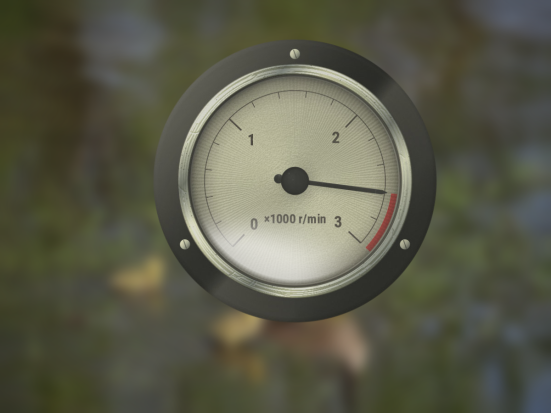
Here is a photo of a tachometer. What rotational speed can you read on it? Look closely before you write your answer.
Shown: 2600 rpm
